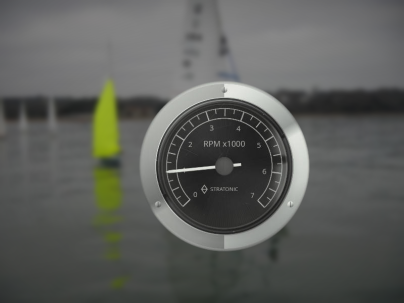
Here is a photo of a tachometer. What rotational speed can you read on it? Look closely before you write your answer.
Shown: 1000 rpm
